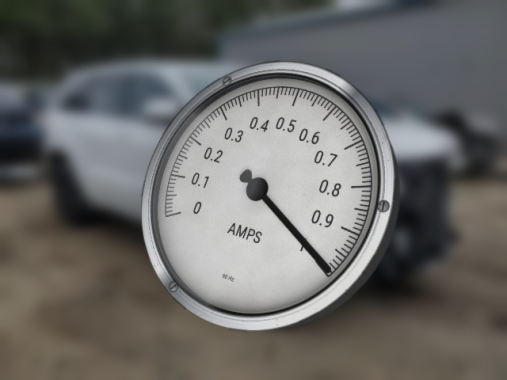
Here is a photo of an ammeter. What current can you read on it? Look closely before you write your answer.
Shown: 0.99 A
